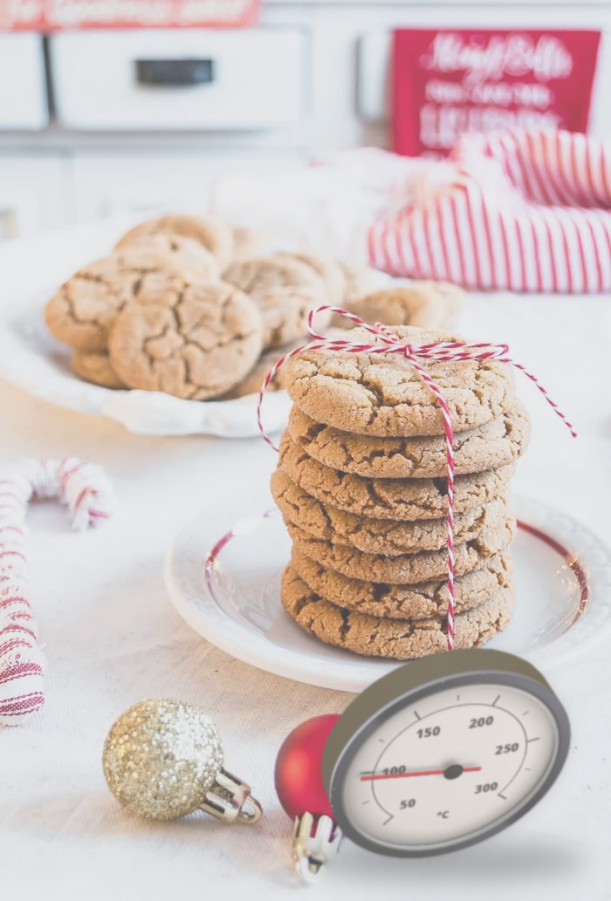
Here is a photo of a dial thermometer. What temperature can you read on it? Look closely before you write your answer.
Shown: 100 °C
